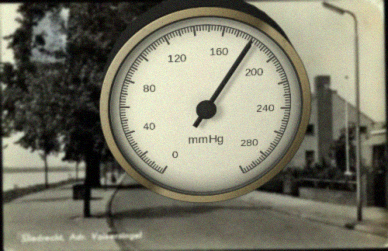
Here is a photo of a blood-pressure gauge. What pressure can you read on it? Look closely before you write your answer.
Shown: 180 mmHg
